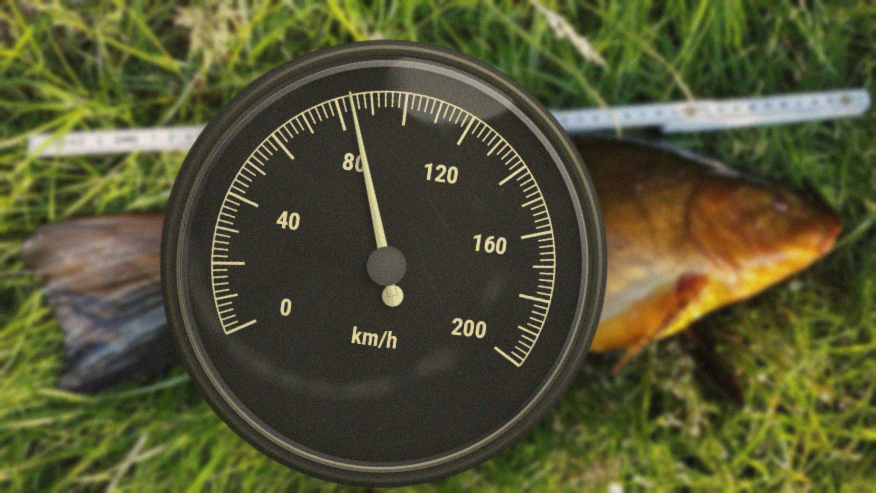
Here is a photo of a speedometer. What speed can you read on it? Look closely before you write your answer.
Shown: 84 km/h
